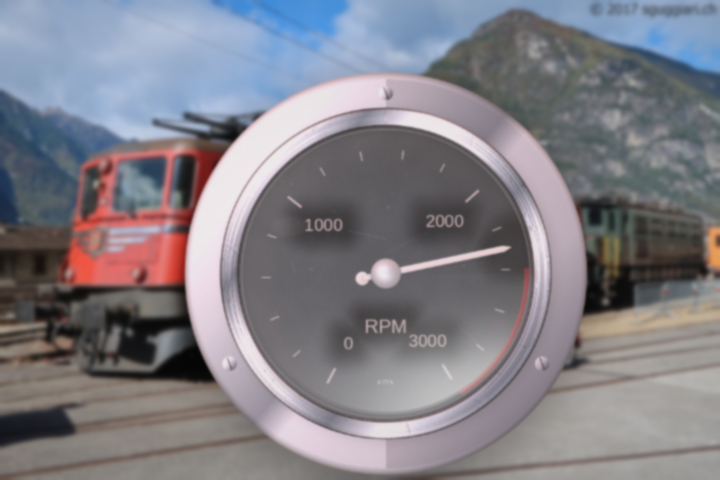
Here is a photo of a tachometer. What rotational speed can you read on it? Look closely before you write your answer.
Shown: 2300 rpm
